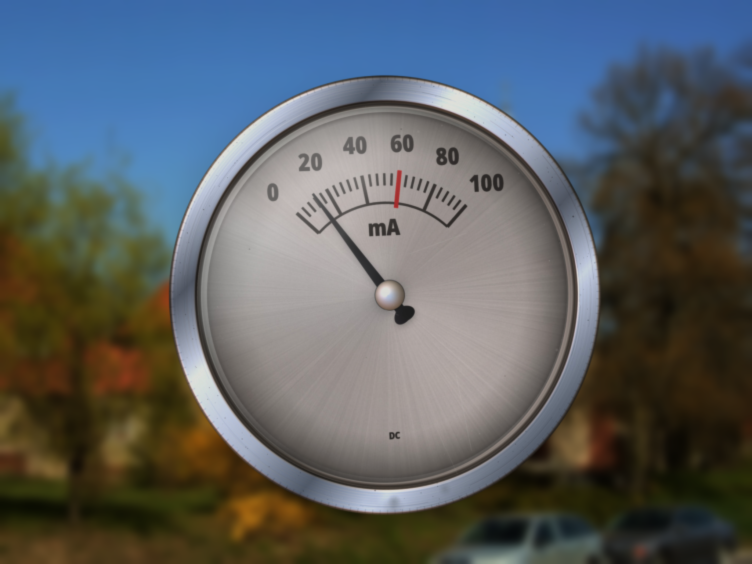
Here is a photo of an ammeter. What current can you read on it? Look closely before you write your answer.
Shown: 12 mA
